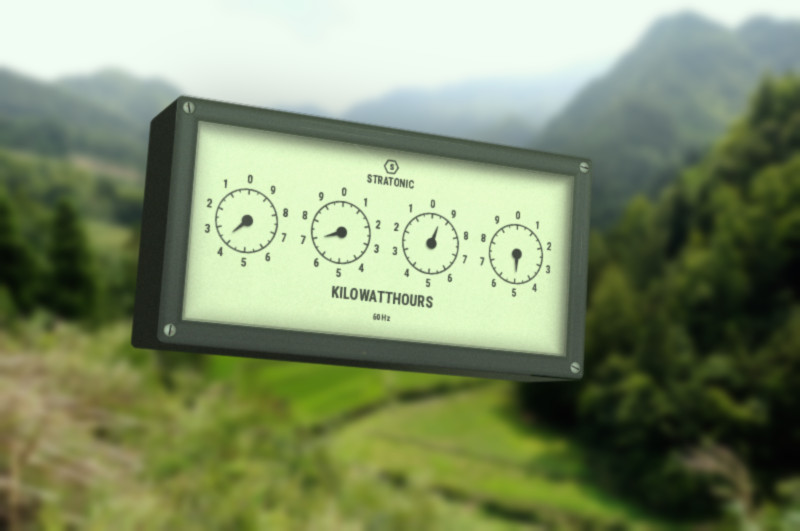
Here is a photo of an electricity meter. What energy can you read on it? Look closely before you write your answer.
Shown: 3695 kWh
